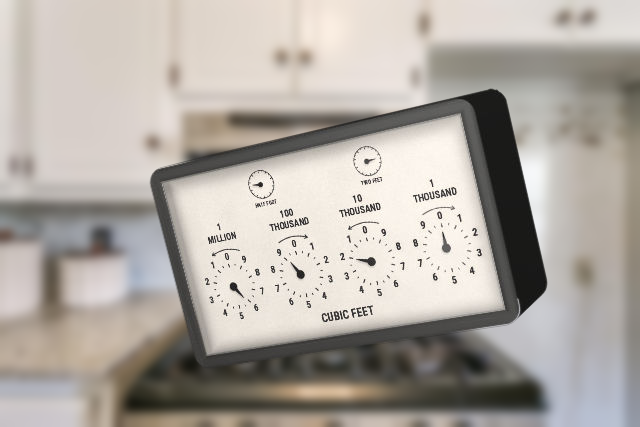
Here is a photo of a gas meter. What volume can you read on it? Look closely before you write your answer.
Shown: 592000 ft³
